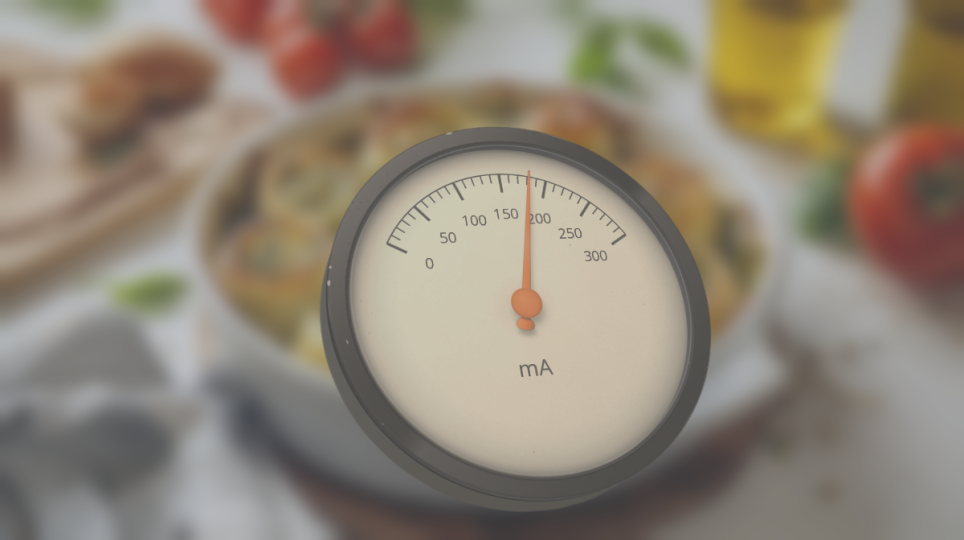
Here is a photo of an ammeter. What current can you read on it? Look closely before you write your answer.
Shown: 180 mA
